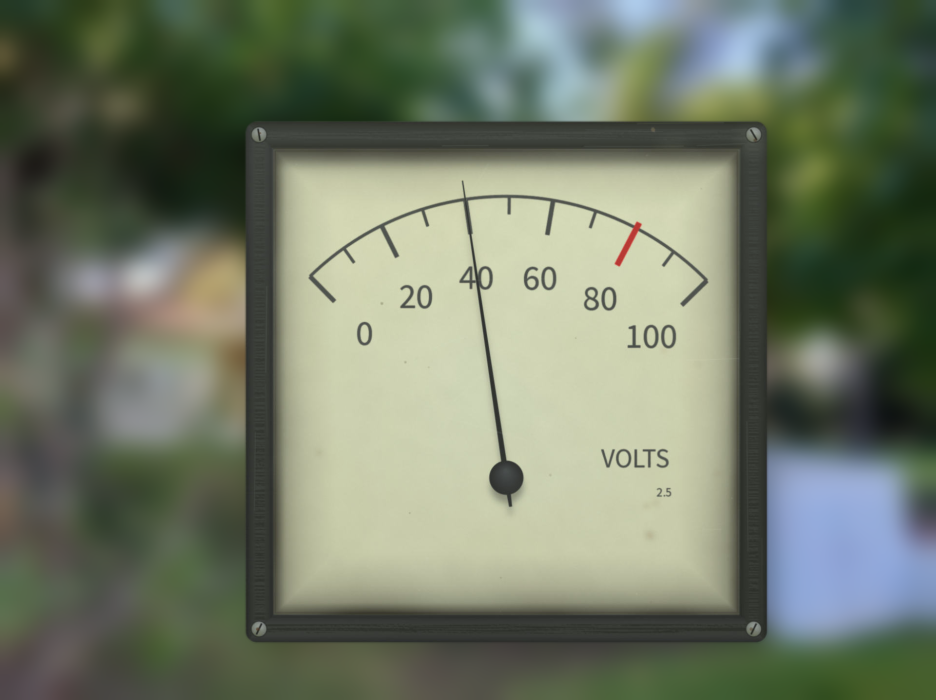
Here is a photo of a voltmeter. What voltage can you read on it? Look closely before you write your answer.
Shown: 40 V
